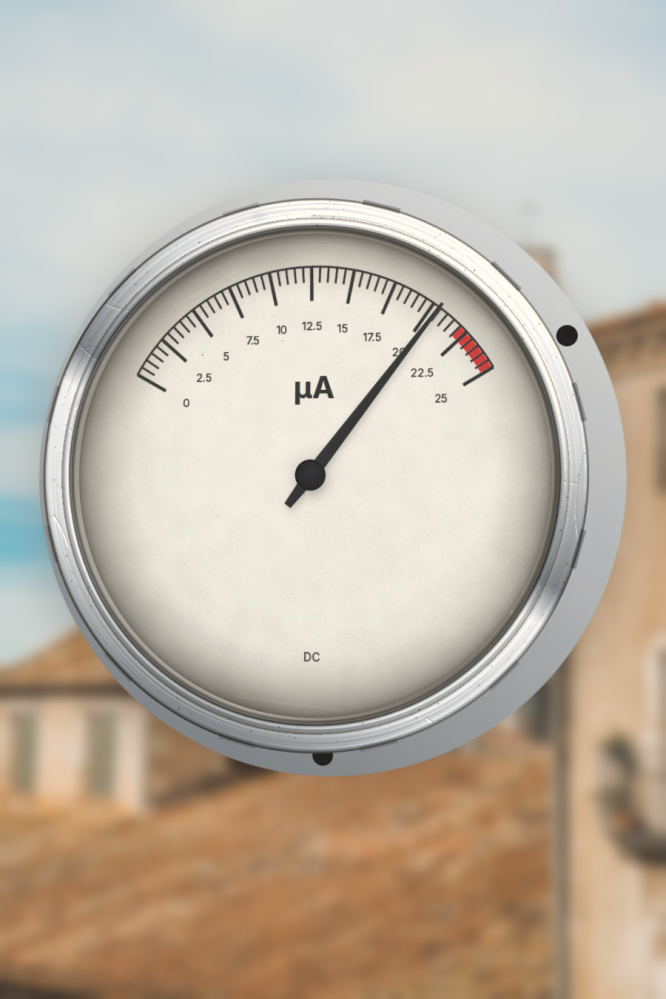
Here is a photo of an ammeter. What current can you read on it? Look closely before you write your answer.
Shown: 20.5 µA
